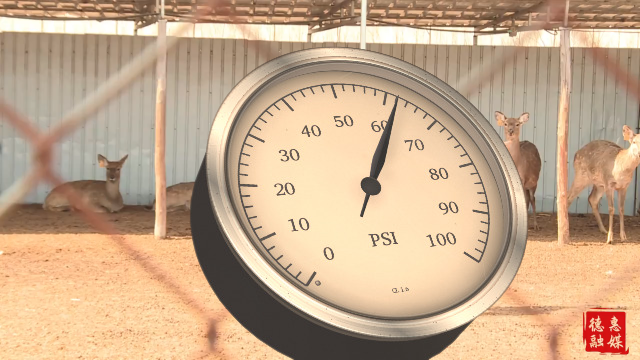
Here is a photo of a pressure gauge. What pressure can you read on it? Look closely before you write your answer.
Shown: 62 psi
